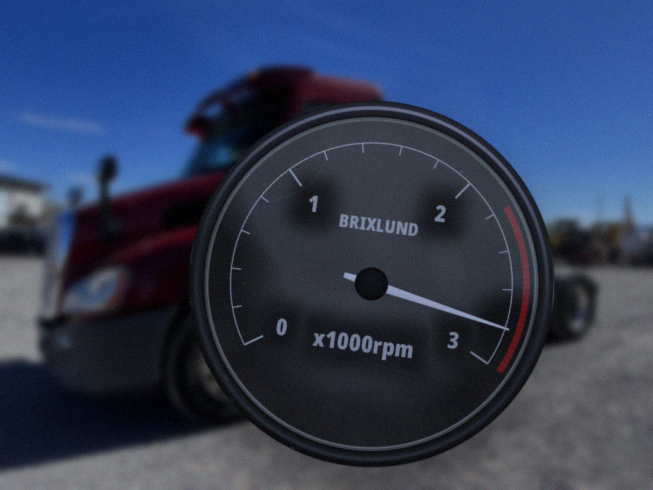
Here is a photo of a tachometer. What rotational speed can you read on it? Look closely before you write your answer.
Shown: 2800 rpm
